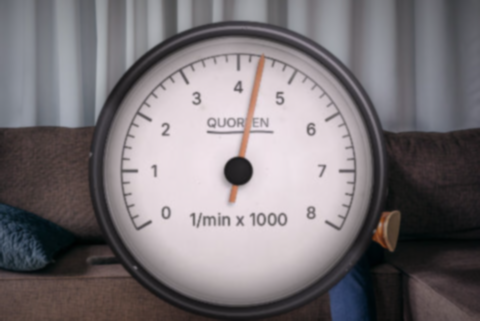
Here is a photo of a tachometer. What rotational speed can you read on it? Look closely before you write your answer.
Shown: 4400 rpm
